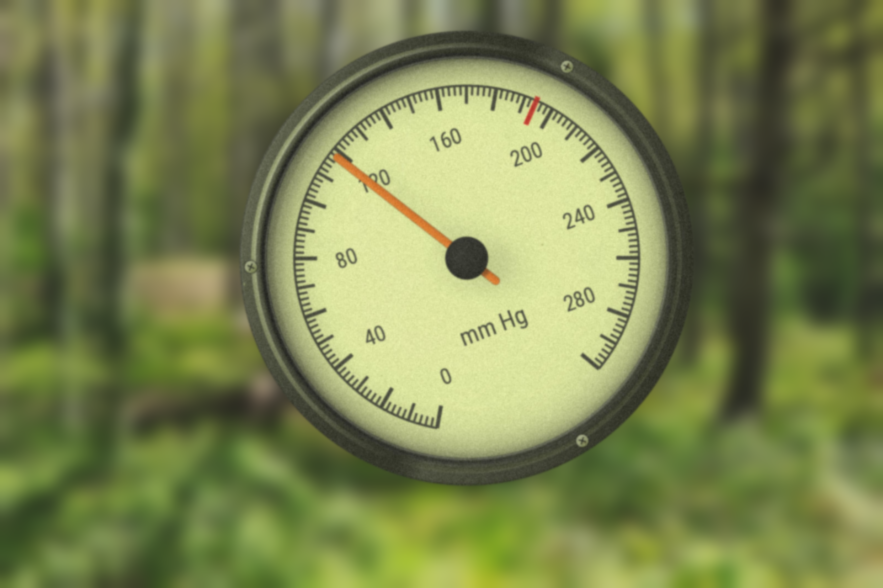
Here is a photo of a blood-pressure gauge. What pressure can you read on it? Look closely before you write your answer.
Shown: 118 mmHg
